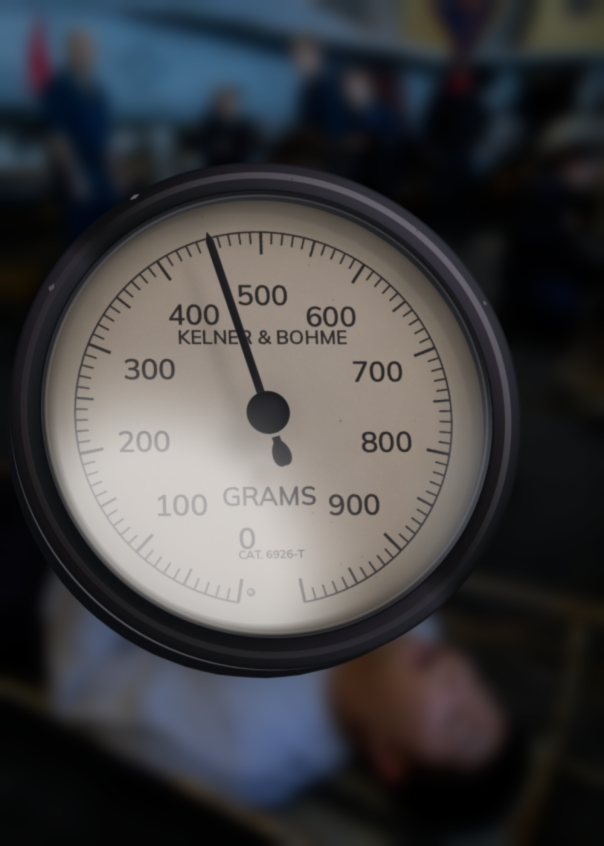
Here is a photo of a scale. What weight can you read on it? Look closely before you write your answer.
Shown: 450 g
